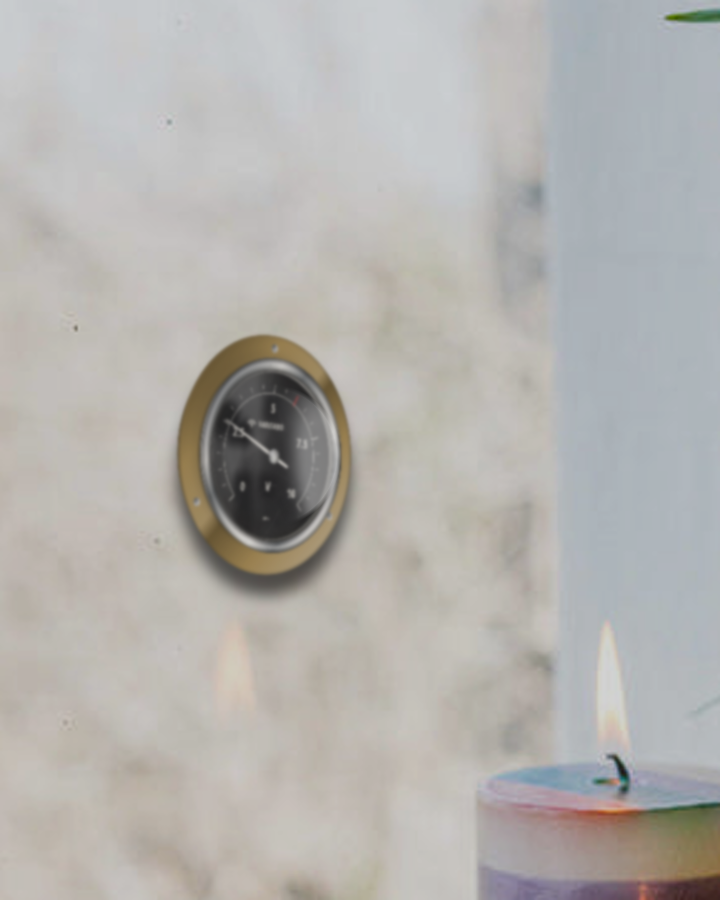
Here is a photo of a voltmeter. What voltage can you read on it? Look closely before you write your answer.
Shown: 2.5 V
